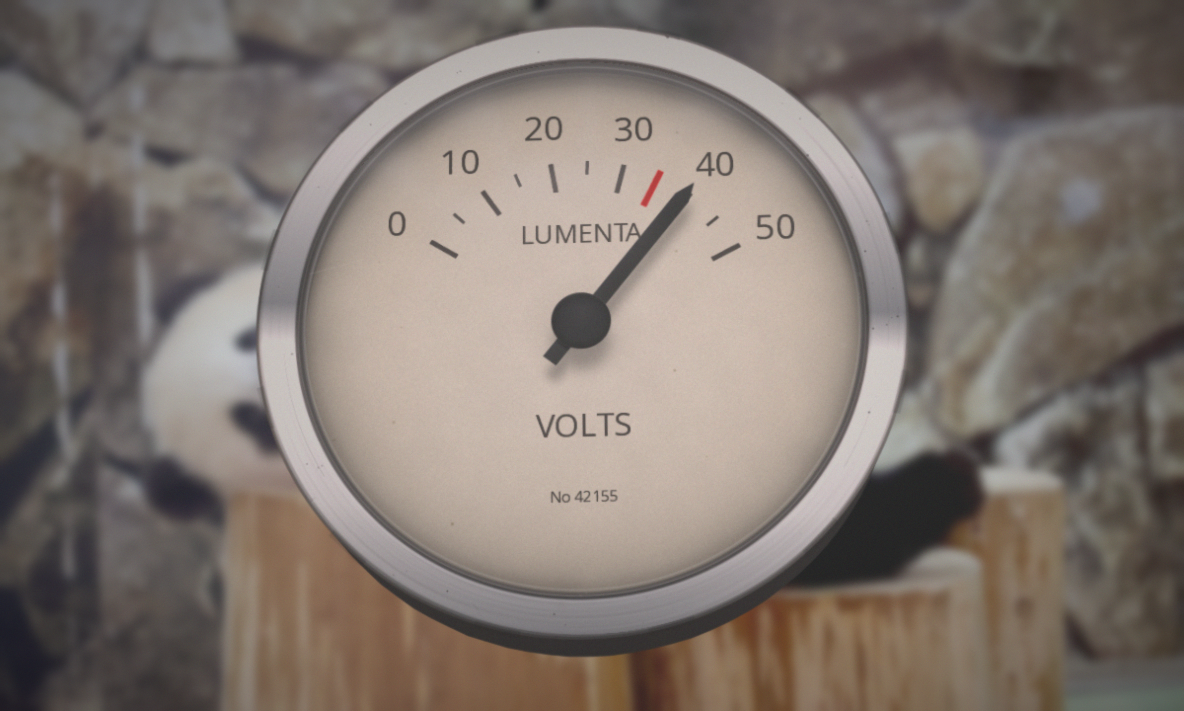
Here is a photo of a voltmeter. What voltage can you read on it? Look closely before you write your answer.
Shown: 40 V
